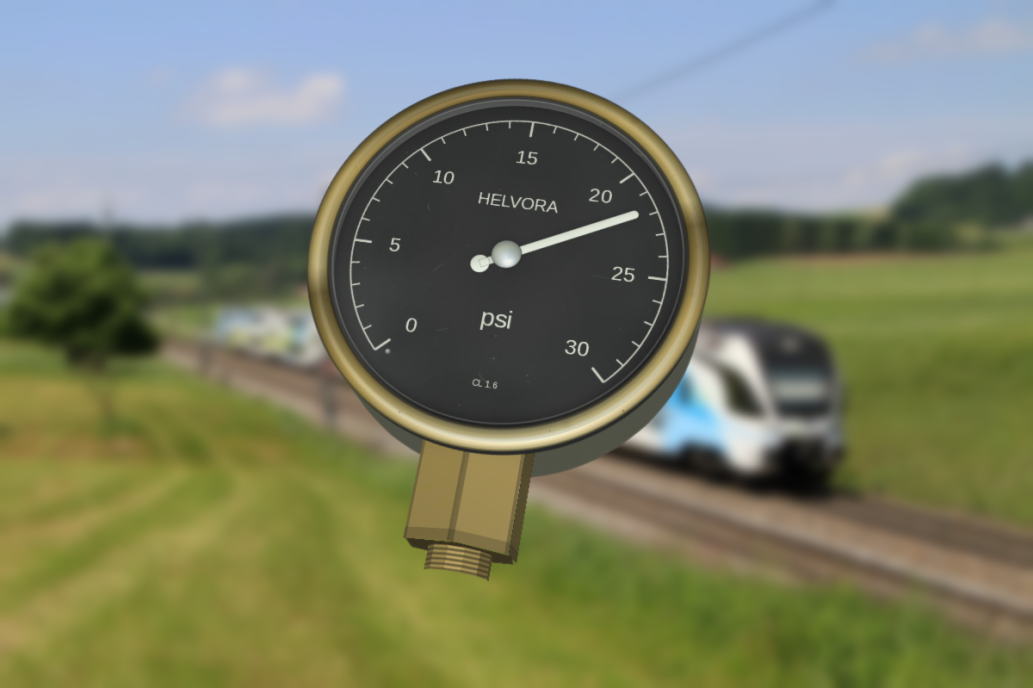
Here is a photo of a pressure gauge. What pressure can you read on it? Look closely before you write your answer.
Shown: 22 psi
